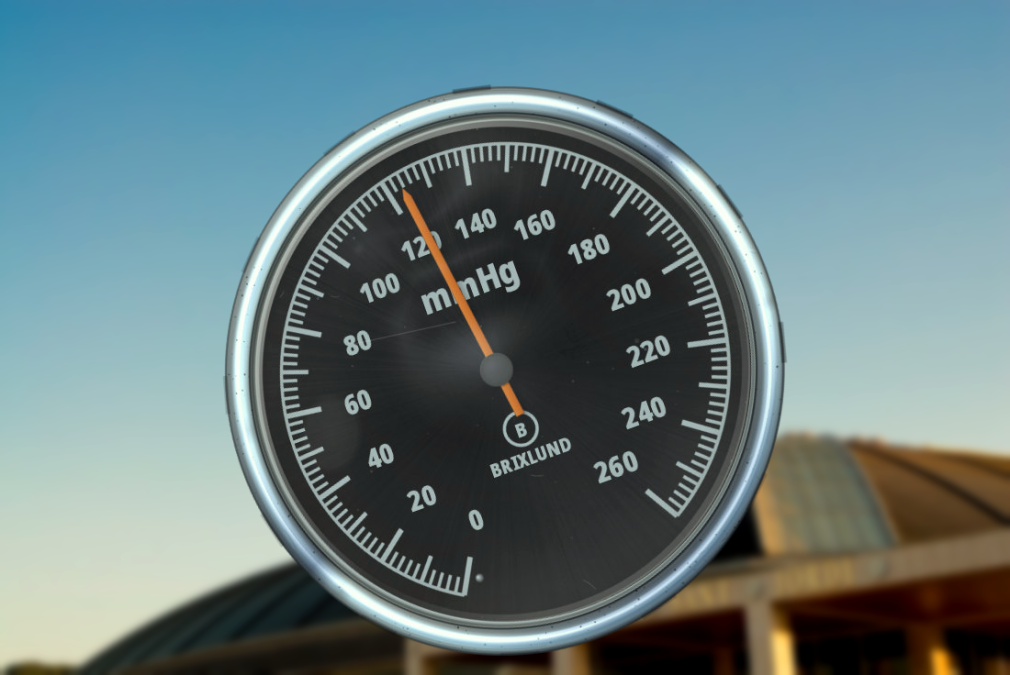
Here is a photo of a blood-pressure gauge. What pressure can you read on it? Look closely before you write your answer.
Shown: 124 mmHg
